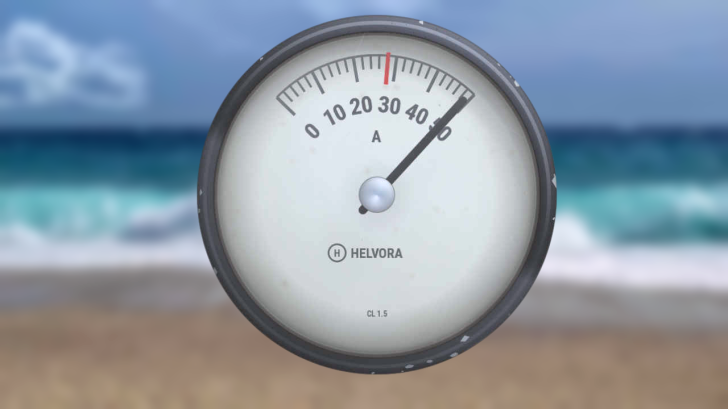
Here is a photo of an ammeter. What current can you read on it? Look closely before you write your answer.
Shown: 49 A
